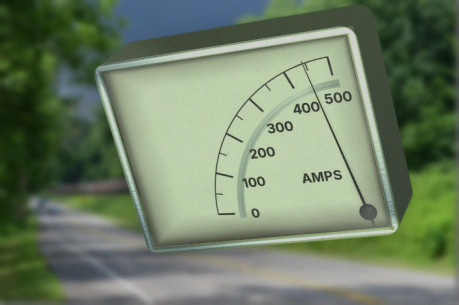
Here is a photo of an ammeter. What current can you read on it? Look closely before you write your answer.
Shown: 450 A
